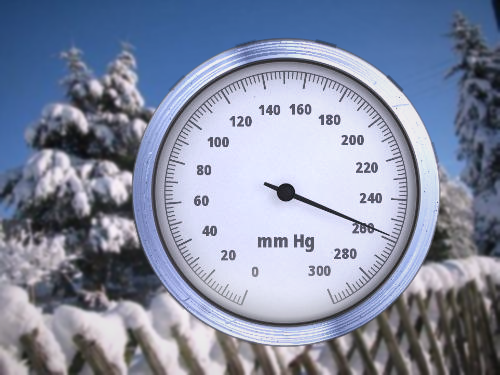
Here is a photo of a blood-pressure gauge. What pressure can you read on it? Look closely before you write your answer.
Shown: 258 mmHg
